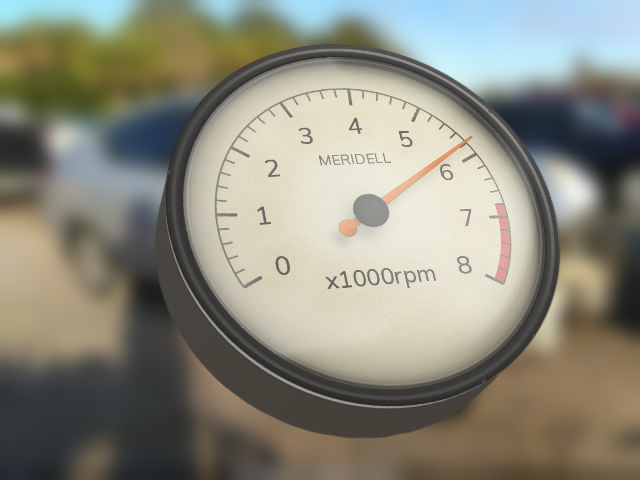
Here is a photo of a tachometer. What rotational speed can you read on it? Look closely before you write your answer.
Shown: 5800 rpm
